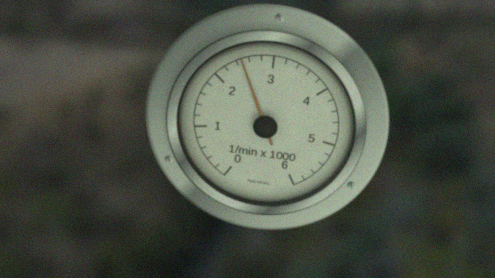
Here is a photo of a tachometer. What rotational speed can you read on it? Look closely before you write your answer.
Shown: 2500 rpm
